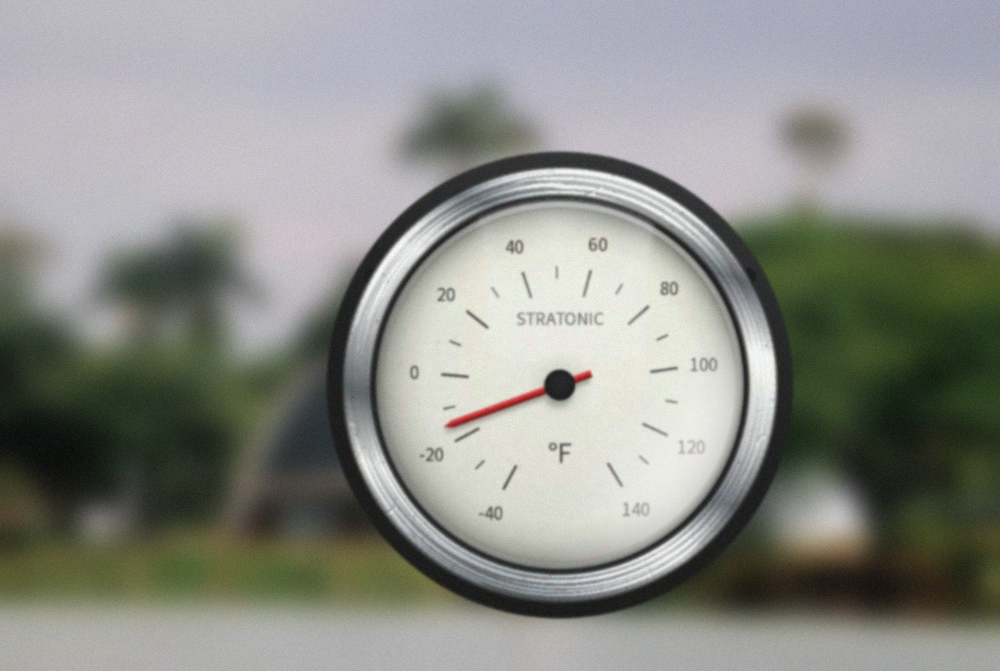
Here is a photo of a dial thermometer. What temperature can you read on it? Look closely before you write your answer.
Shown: -15 °F
